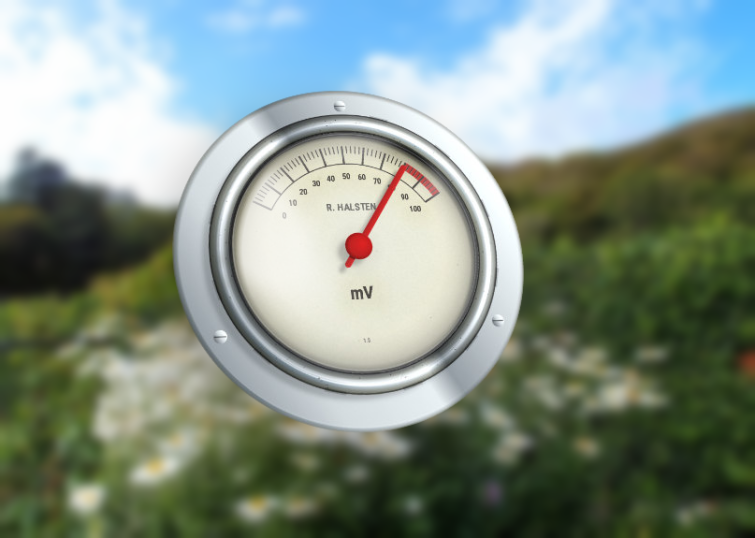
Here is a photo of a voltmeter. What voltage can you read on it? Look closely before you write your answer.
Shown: 80 mV
